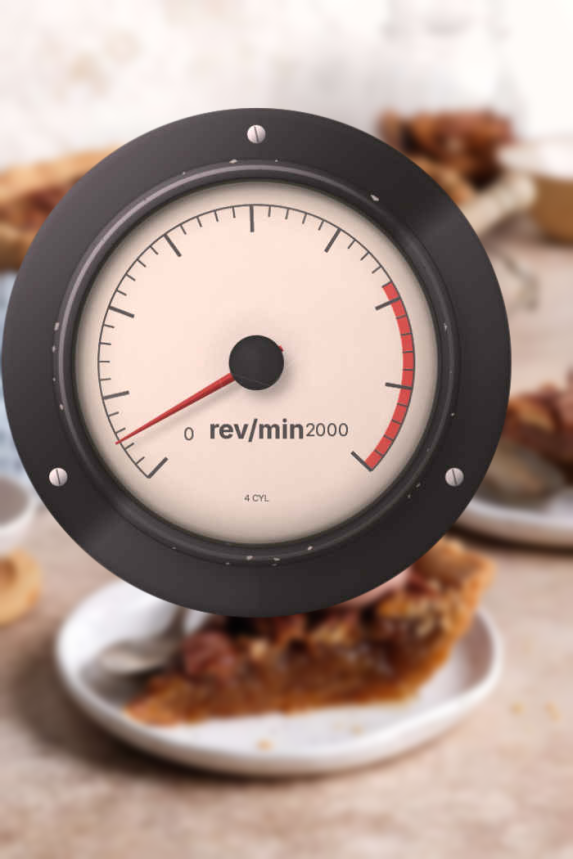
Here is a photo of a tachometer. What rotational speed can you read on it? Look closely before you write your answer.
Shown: 125 rpm
